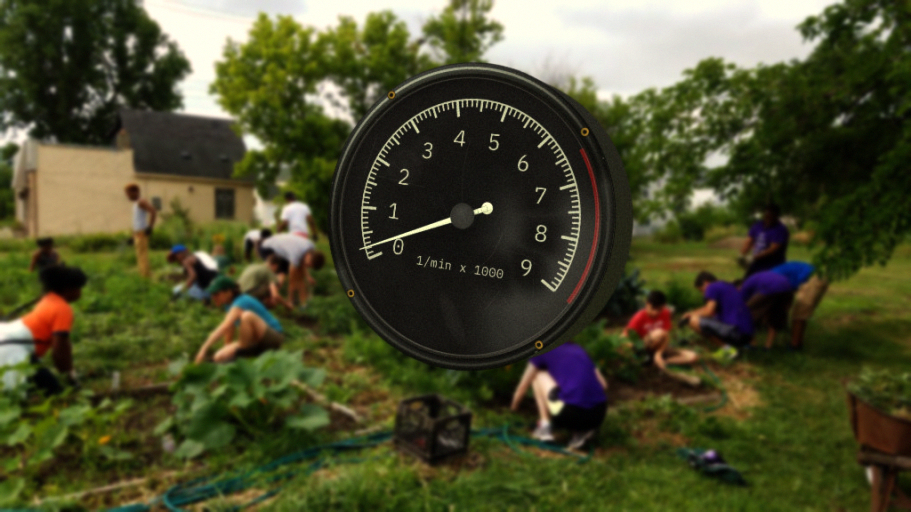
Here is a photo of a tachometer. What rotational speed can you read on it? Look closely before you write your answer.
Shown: 200 rpm
